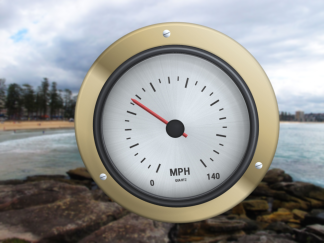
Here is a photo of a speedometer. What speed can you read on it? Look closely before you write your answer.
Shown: 47.5 mph
